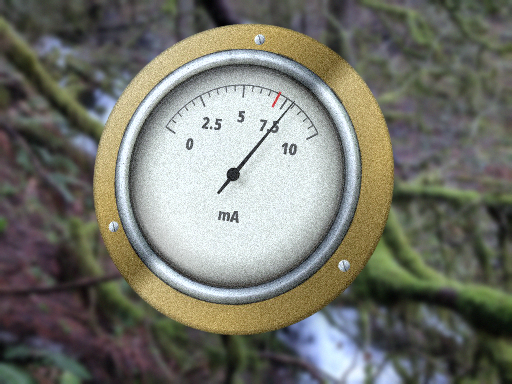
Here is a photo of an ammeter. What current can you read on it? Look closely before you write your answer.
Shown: 8 mA
